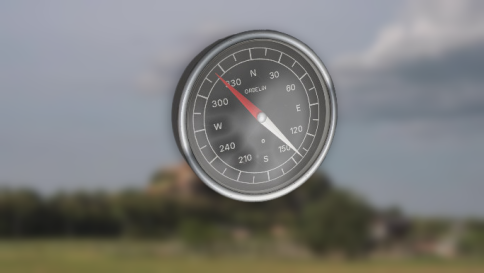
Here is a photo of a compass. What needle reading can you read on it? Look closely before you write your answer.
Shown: 322.5 °
